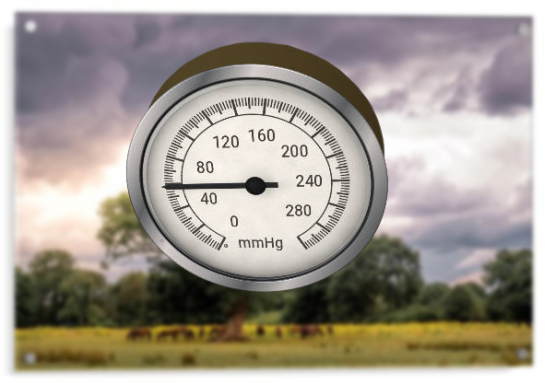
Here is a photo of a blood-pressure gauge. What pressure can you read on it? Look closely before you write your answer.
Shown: 60 mmHg
